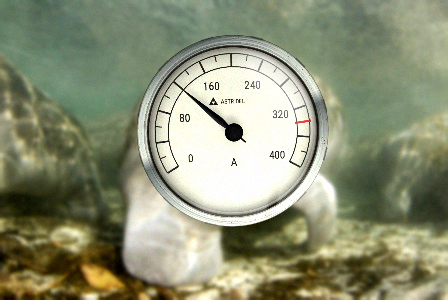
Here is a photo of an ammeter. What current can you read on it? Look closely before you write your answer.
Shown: 120 A
